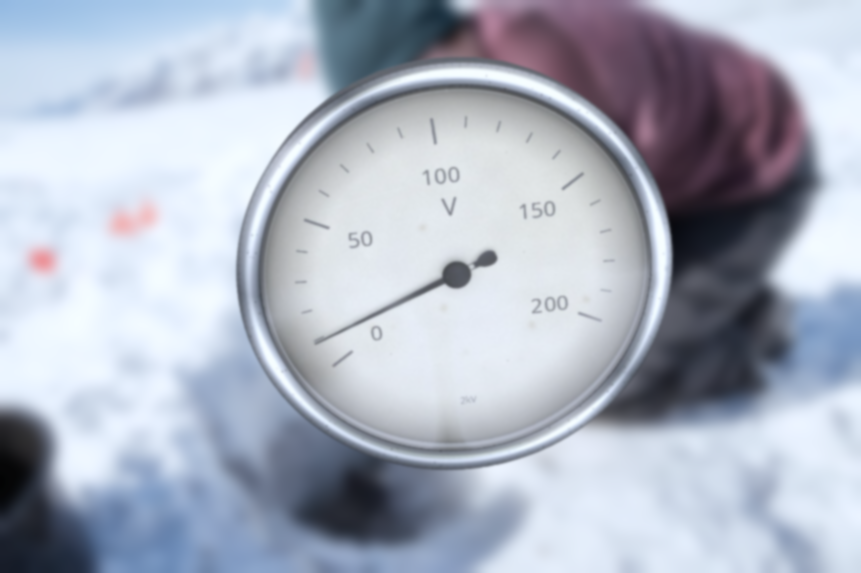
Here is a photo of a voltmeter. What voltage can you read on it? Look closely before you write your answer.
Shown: 10 V
